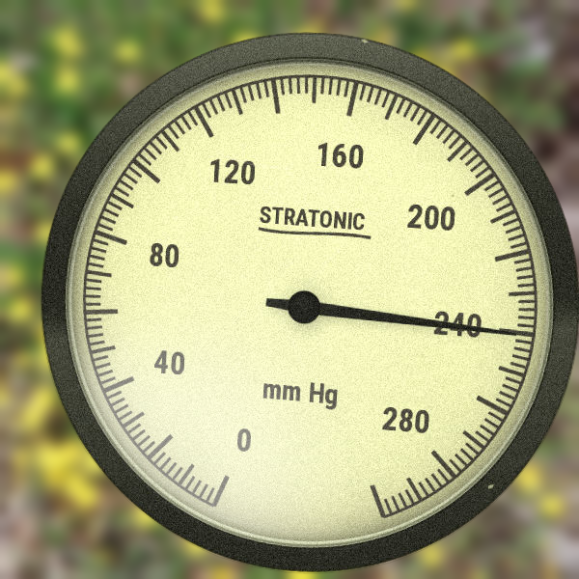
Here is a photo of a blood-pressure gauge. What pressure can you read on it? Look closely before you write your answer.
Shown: 240 mmHg
